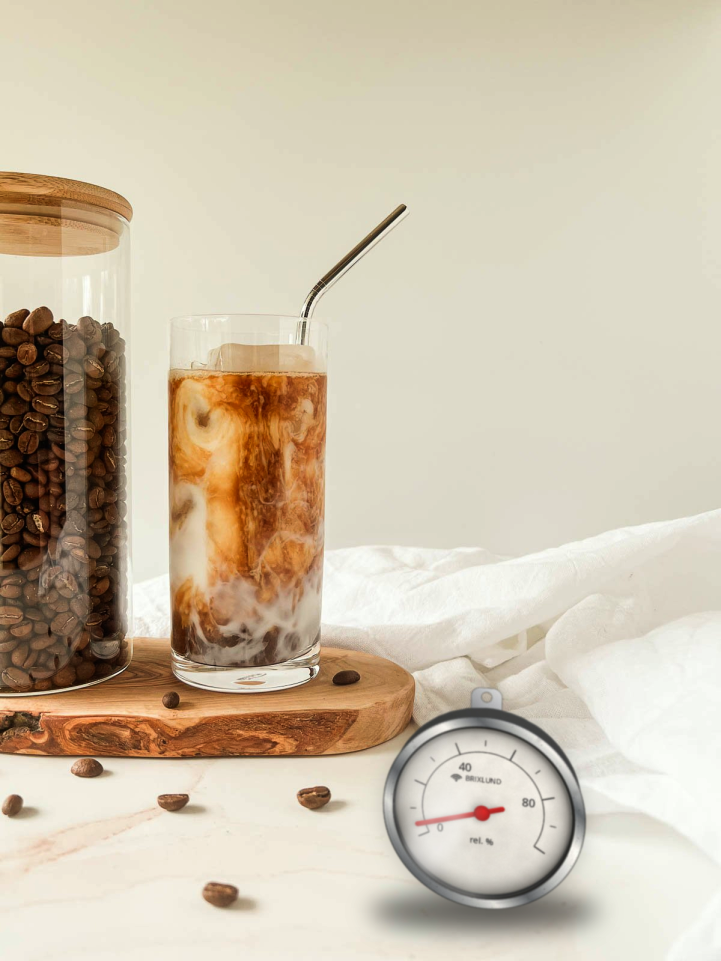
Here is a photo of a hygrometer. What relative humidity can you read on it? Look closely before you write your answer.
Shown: 5 %
